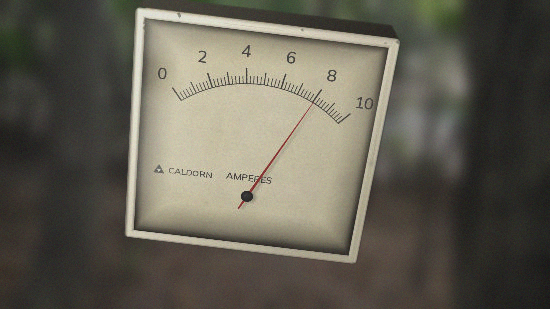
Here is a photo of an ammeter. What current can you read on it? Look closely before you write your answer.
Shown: 8 A
